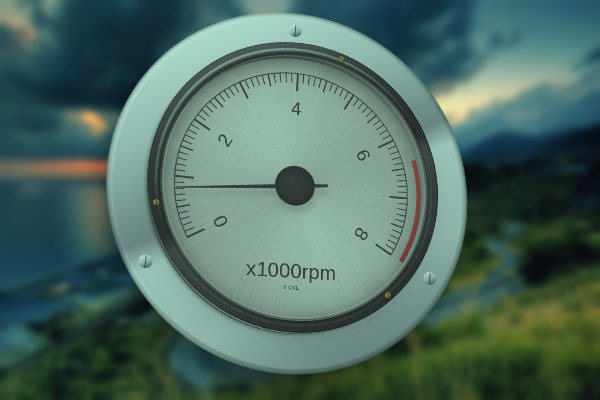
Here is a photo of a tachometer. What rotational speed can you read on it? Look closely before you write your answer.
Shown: 800 rpm
